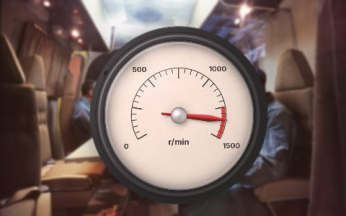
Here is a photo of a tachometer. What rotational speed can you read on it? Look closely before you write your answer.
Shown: 1350 rpm
